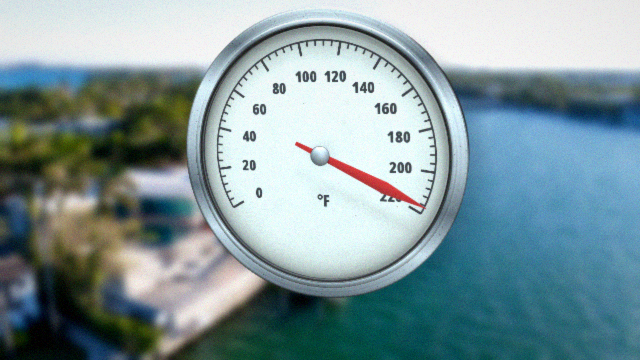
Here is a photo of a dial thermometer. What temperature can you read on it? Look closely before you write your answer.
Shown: 216 °F
